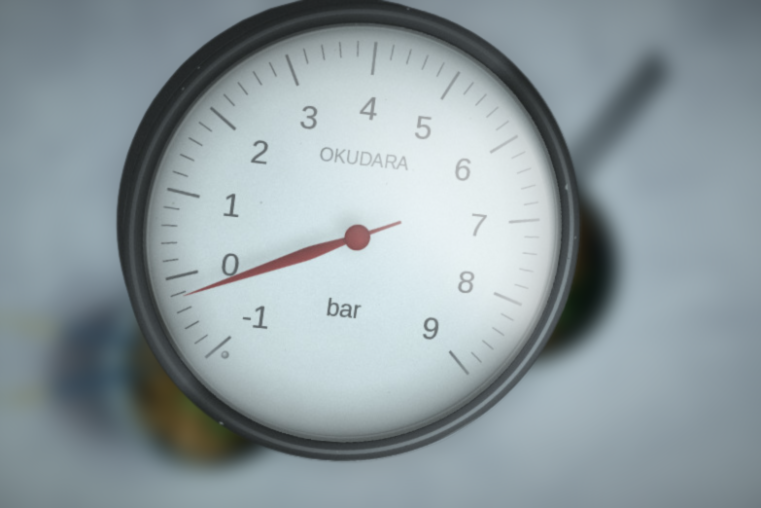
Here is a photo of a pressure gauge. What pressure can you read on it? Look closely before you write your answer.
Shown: -0.2 bar
